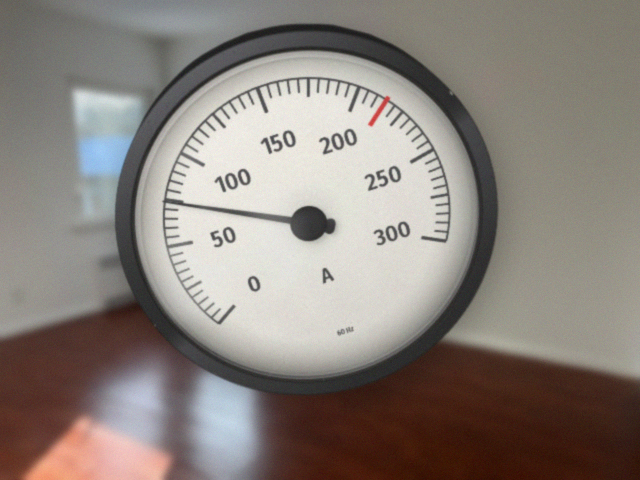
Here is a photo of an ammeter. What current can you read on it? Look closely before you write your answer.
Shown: 75 A
